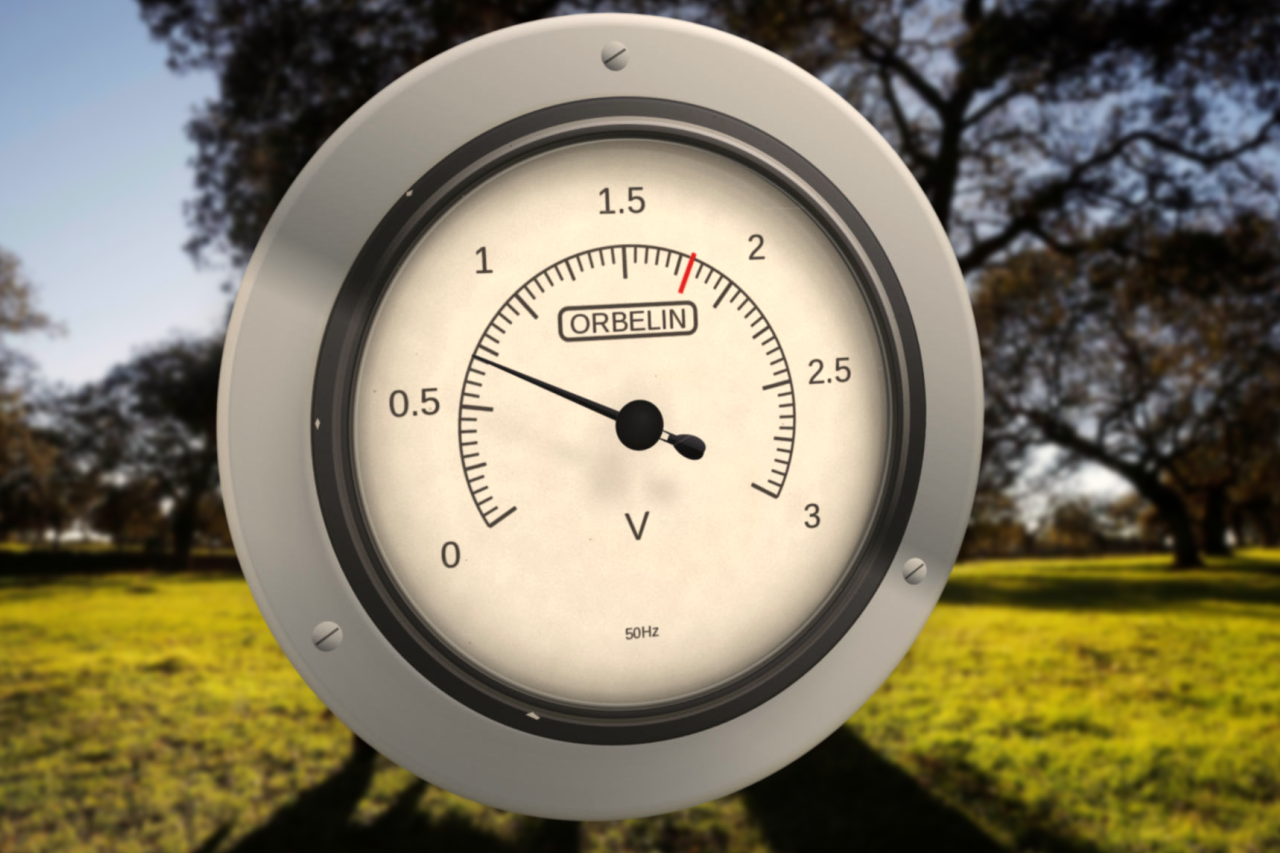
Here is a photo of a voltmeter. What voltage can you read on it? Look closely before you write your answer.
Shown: 0.7 V
